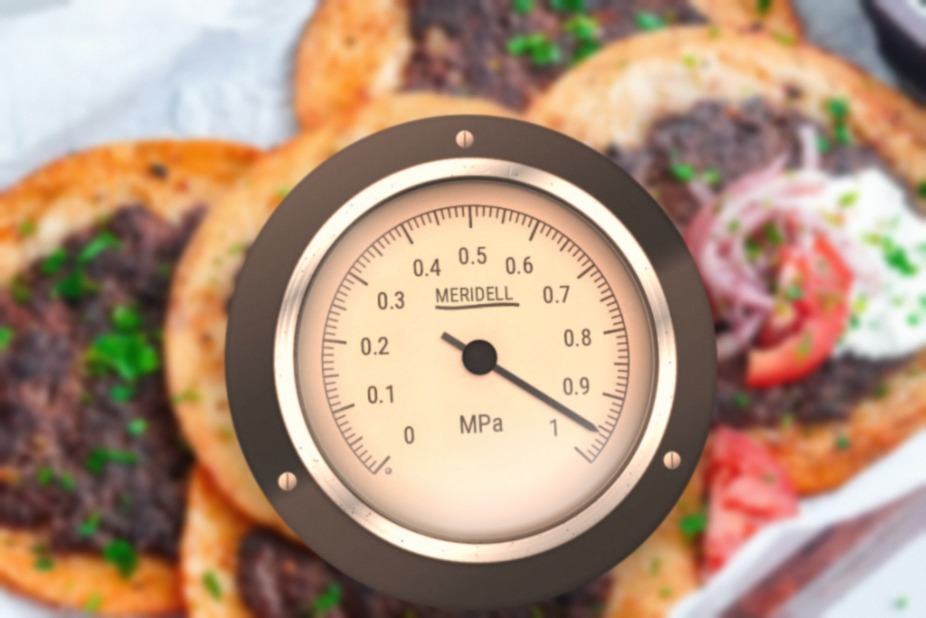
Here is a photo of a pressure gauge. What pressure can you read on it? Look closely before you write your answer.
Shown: 0.96 MPa
